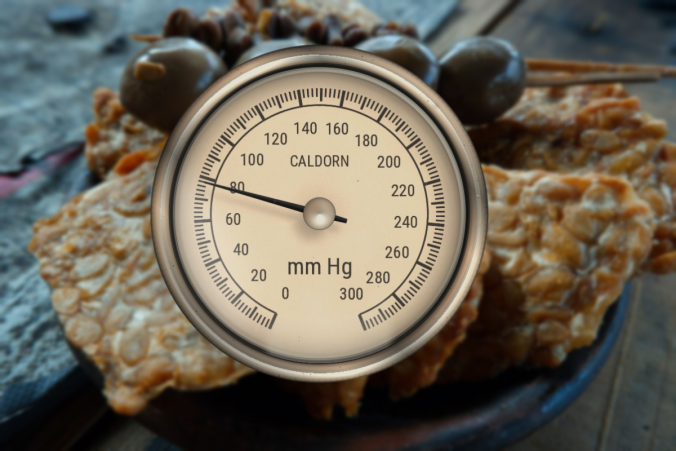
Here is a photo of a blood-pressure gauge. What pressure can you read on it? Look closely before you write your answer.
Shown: 78 mmHg
